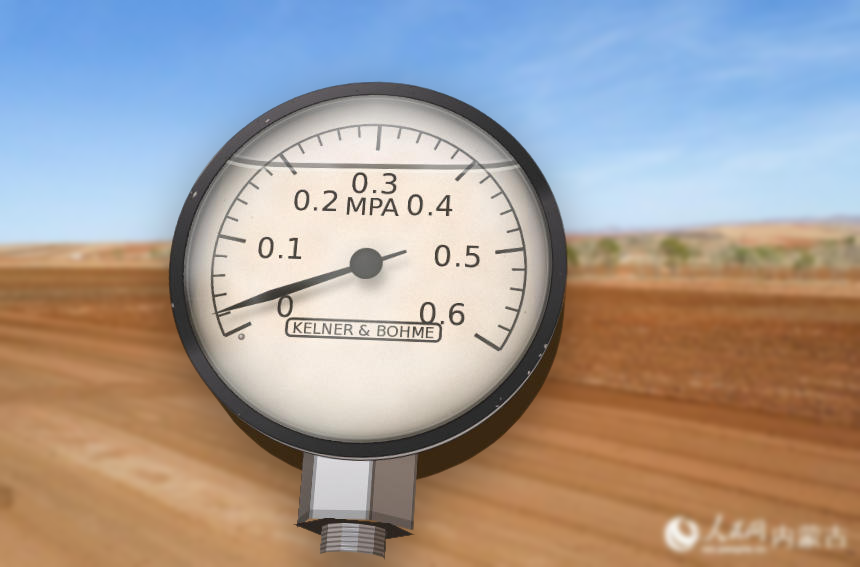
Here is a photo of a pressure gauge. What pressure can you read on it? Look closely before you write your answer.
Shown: 0.02 MPa
